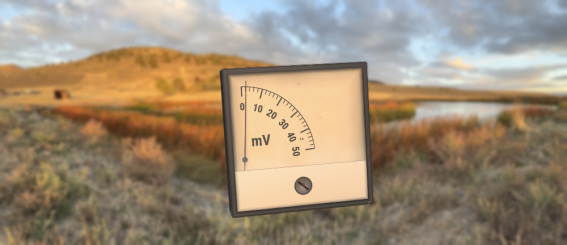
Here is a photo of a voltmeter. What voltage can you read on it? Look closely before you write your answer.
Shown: 2 mV
